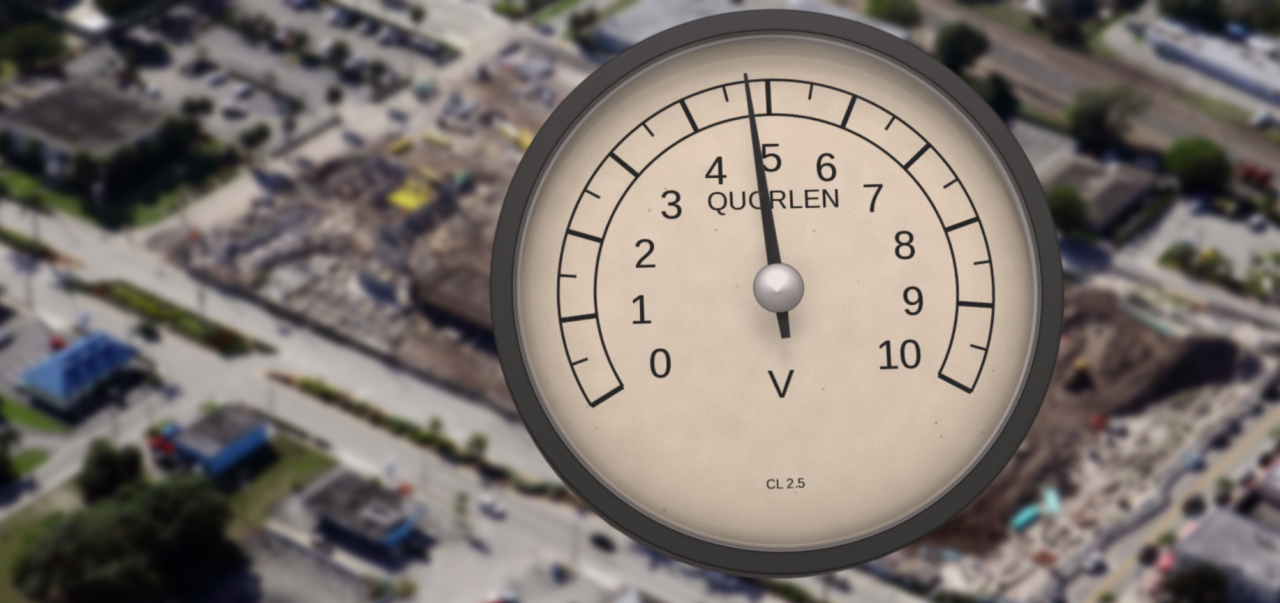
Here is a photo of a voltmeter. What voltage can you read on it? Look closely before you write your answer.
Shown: 4.75 V
